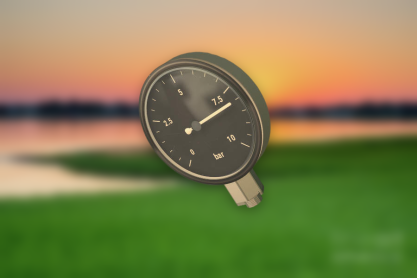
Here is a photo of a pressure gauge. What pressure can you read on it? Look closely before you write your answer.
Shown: 8 bar
